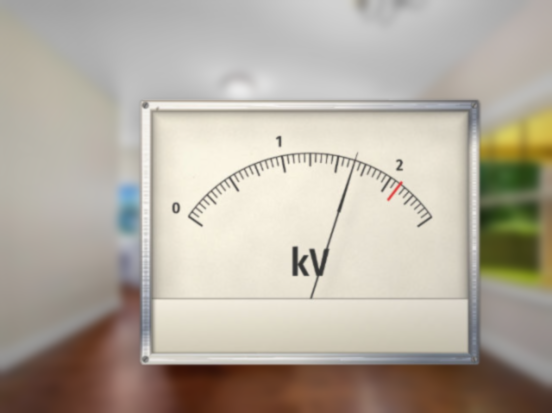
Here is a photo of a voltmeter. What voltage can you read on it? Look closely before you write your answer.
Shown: 1.65 kV
